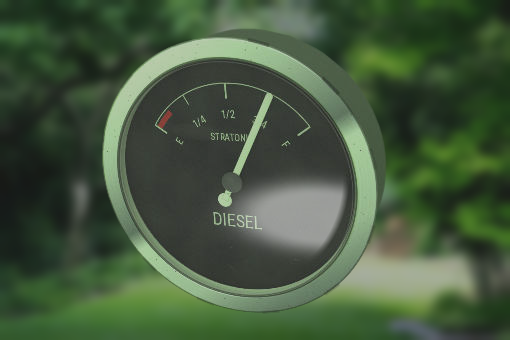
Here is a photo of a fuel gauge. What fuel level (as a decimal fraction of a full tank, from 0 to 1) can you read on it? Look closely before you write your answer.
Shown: 0.75
